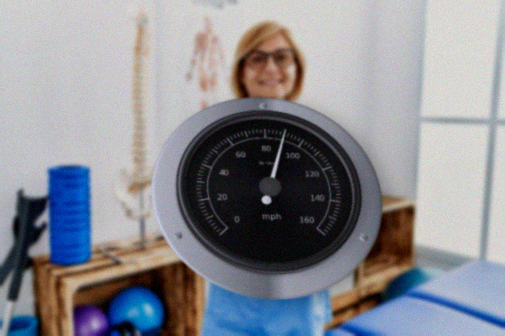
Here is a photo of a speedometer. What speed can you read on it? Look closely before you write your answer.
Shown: 90 mph
